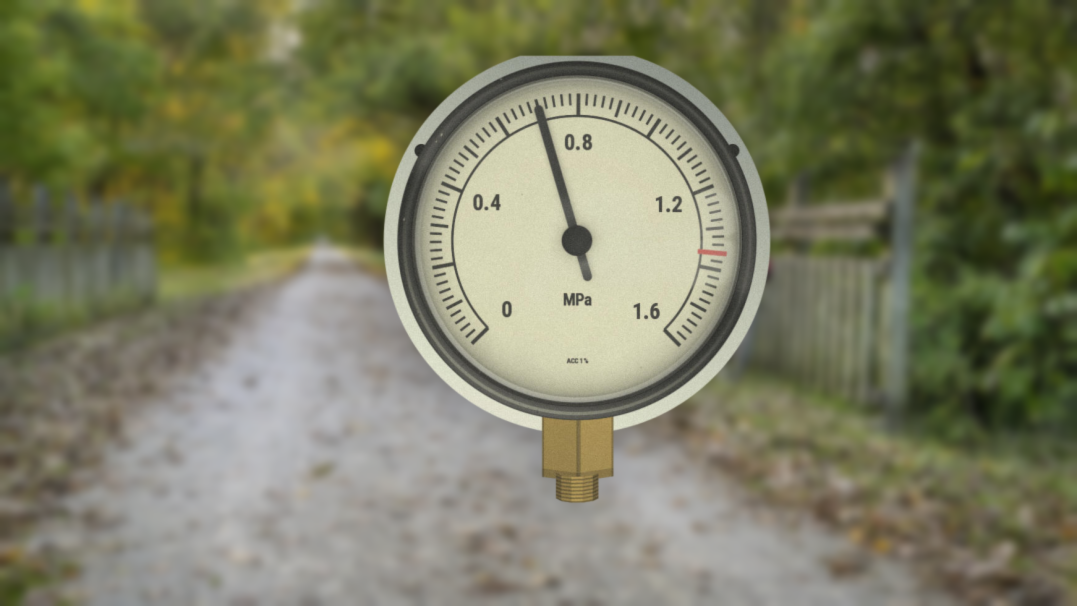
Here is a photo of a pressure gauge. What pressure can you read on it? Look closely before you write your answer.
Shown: 0.7 MPa
